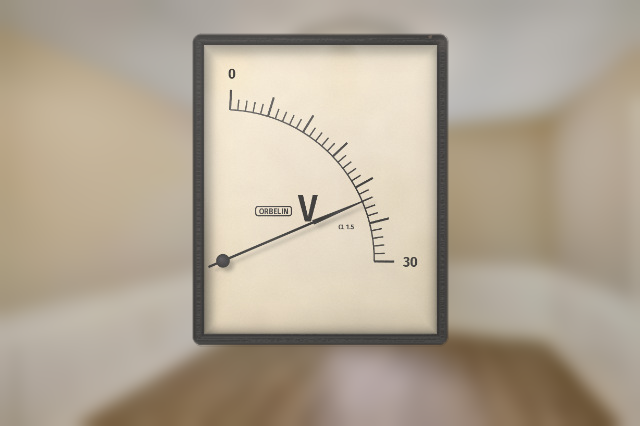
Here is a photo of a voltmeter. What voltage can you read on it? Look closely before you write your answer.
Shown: 22 V
